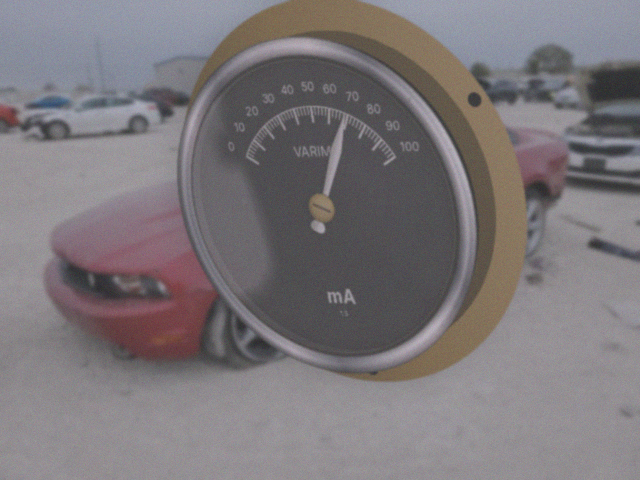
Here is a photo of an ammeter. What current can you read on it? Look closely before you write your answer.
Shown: 70 mA
